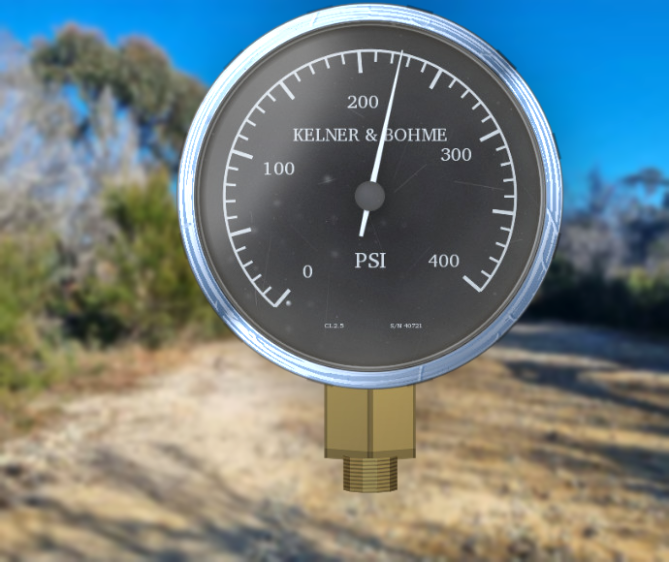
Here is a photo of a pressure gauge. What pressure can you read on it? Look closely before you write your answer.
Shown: 225 psi
